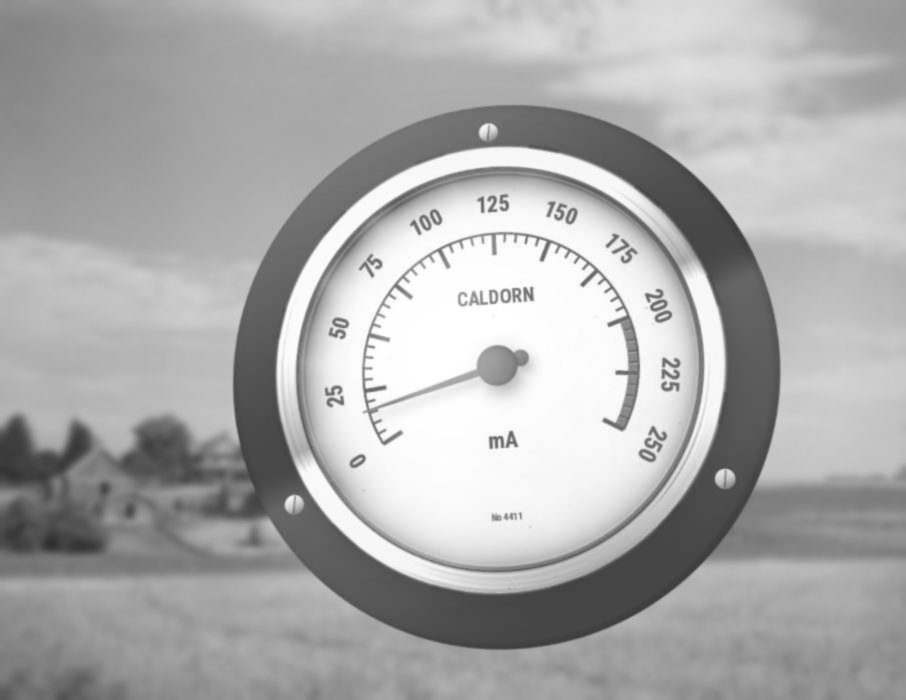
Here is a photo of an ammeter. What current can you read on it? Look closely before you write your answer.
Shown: 15 mA
